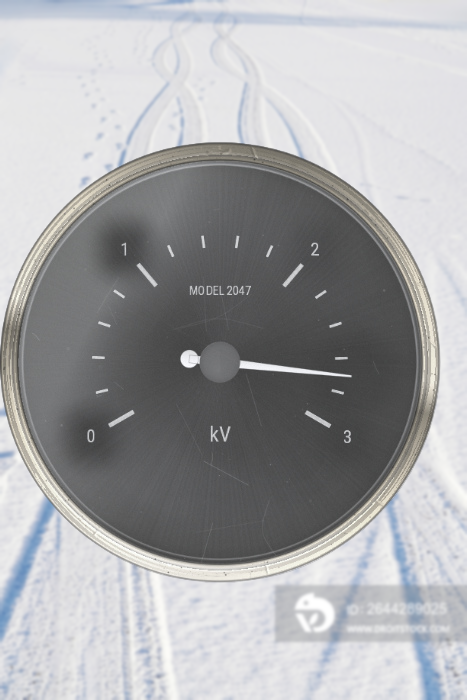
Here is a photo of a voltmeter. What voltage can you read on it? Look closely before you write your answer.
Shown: 2.7 kV
